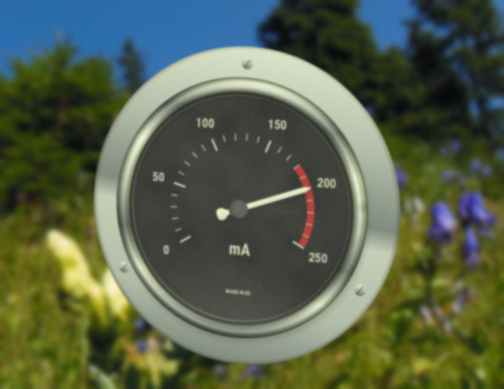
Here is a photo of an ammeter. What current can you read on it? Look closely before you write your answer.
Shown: 200 mA
